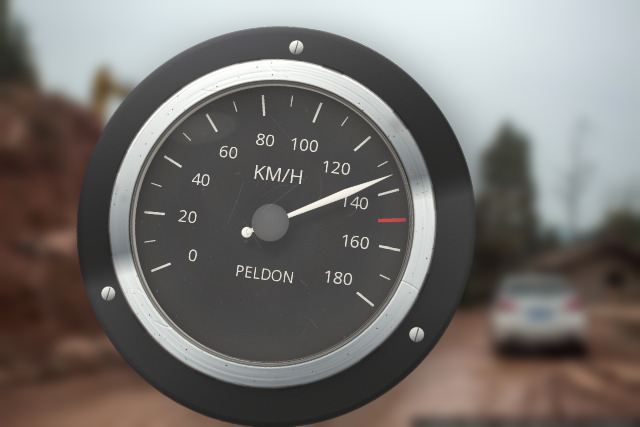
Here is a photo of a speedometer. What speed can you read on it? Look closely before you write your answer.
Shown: 135 km/h
